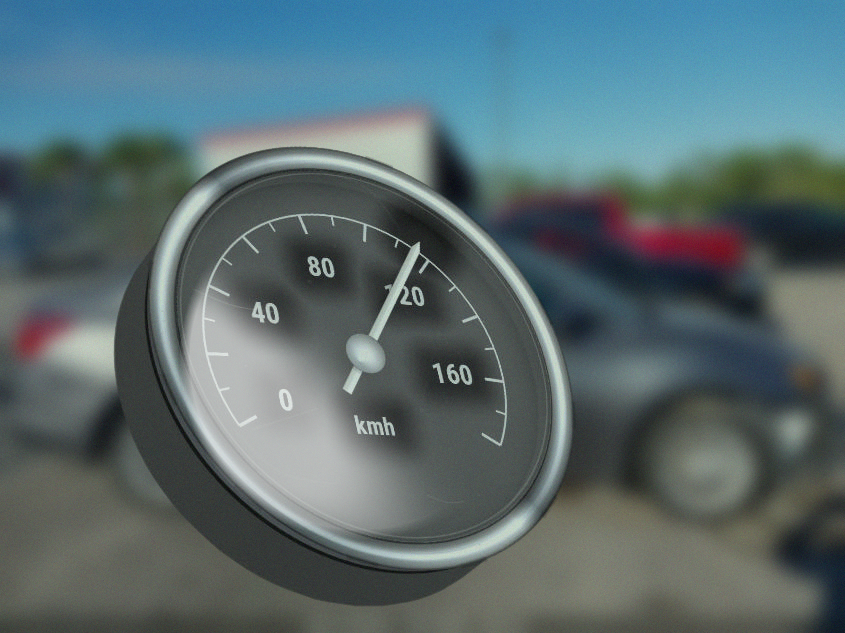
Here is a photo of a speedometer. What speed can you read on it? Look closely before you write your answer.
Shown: 115 km/h
